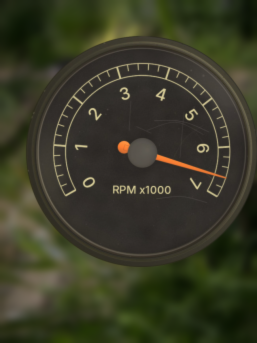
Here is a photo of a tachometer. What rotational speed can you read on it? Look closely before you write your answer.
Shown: 6600 rpm
